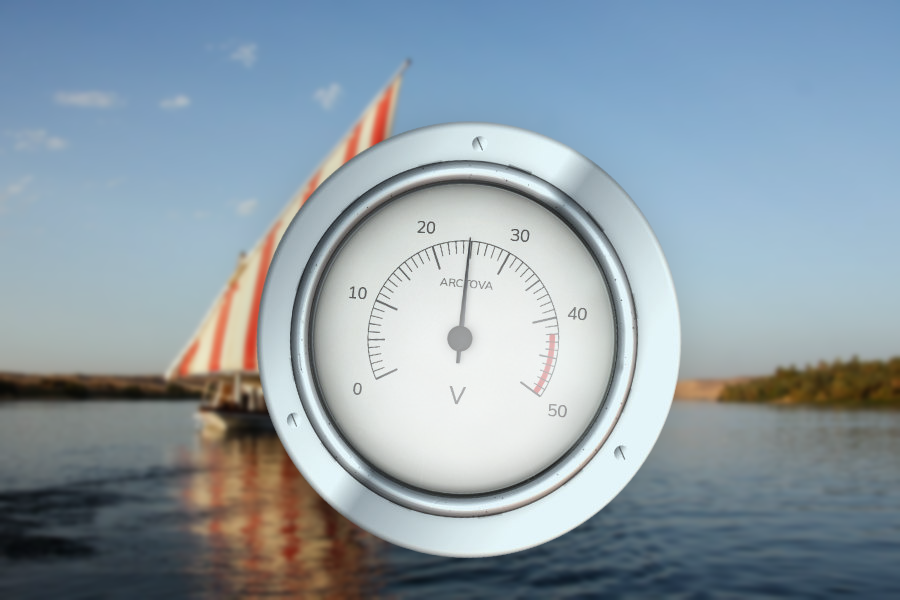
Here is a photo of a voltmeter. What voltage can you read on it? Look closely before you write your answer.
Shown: 25 V
